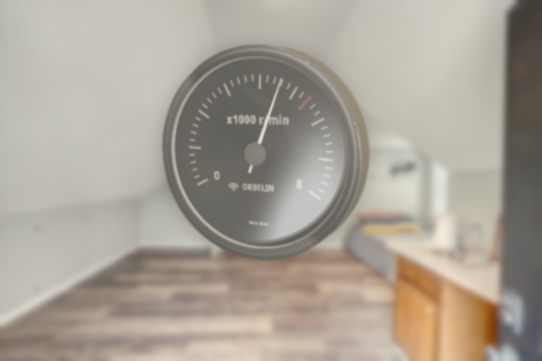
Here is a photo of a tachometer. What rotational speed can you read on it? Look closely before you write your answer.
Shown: 4600 rpm
